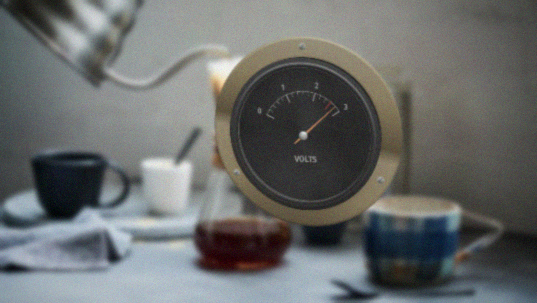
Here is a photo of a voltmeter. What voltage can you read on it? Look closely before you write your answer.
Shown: 2.8 V
